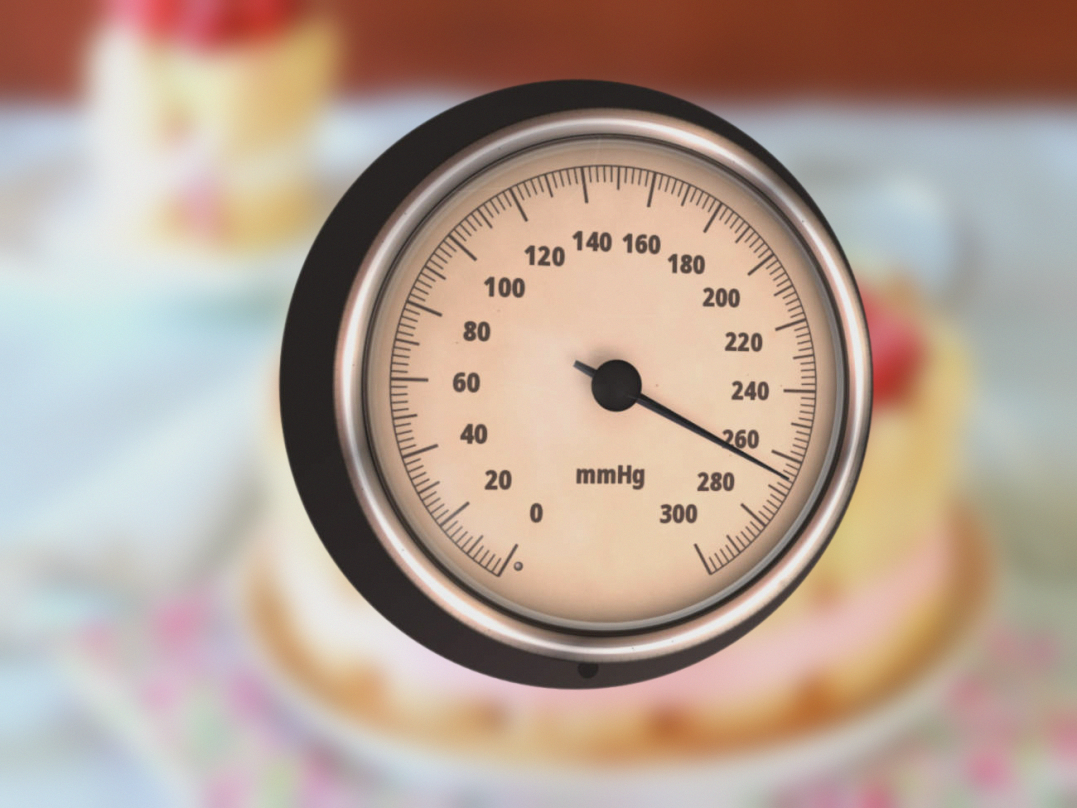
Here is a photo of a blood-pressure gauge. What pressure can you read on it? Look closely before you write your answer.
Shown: 266 mmHg
